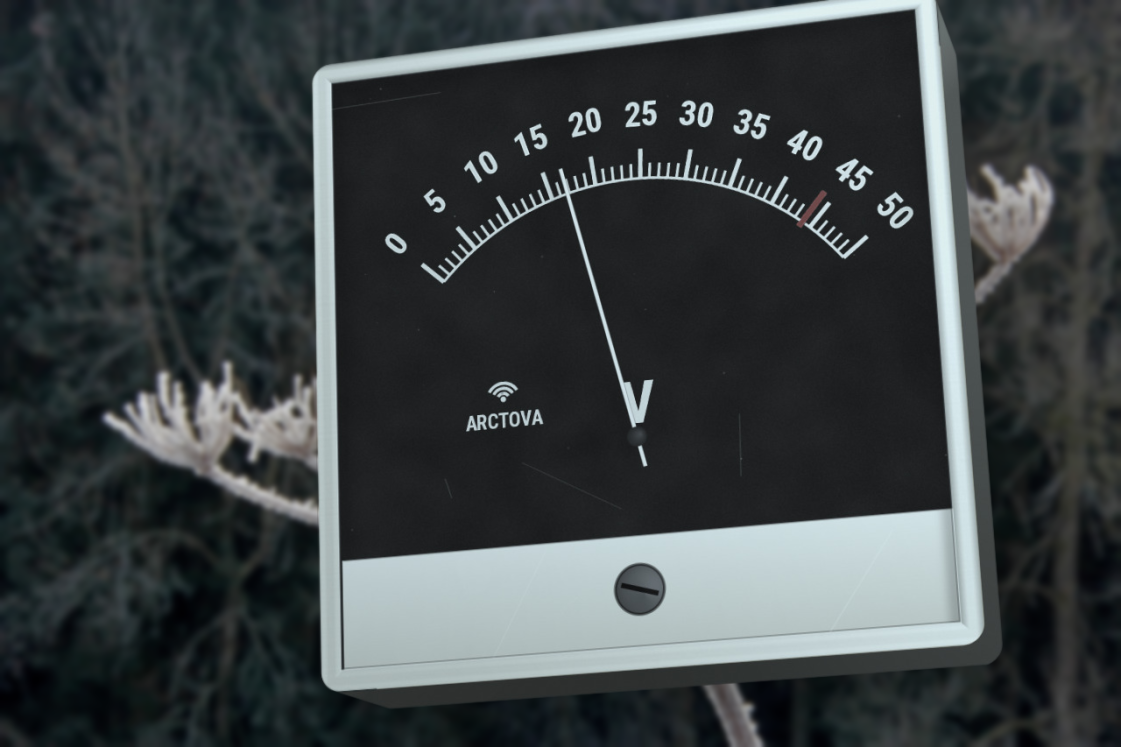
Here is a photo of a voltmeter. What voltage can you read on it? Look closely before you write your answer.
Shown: 17 V
